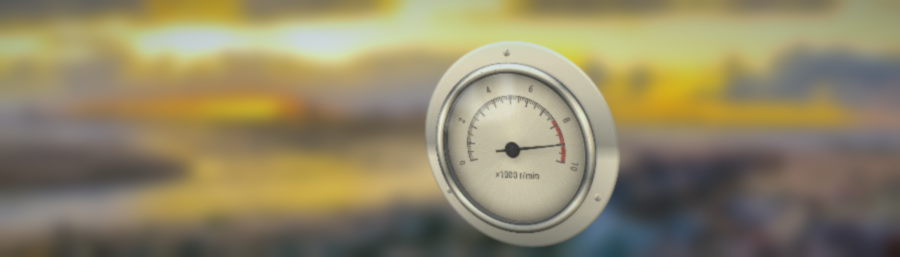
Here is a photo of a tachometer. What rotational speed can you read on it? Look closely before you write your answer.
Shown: 9000 rpm
